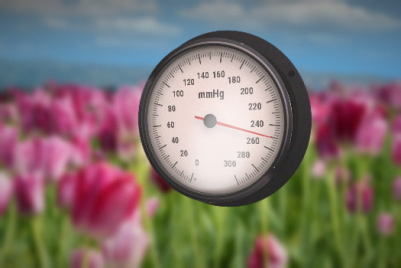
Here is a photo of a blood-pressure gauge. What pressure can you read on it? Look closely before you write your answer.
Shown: 250 mmHg
